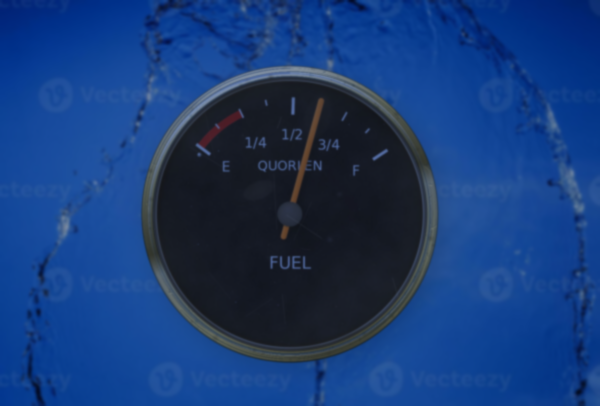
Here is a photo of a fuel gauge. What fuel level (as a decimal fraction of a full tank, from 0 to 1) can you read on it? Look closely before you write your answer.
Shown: 0.625
